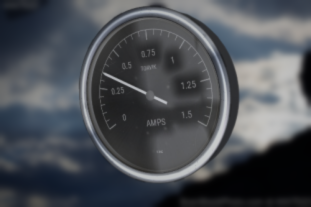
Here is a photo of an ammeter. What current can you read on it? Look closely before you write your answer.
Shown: 0.35 A
